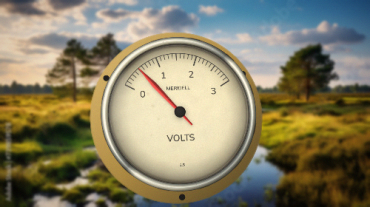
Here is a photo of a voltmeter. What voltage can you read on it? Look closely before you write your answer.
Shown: 0.5 V
